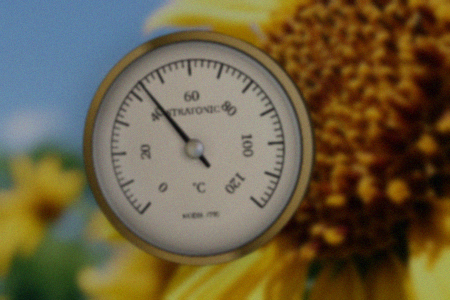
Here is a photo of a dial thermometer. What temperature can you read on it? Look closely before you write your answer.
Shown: 44 °C
